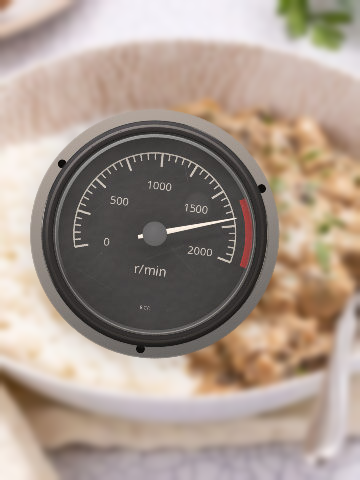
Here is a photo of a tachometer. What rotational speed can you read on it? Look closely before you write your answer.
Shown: 1700 rpm
